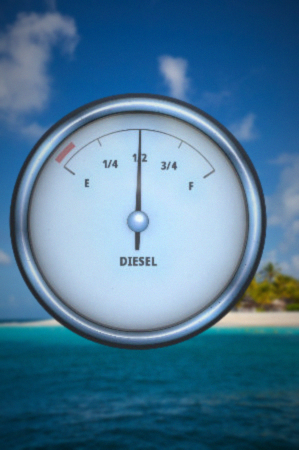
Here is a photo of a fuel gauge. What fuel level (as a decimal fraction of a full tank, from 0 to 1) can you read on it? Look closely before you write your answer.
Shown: 0.5
